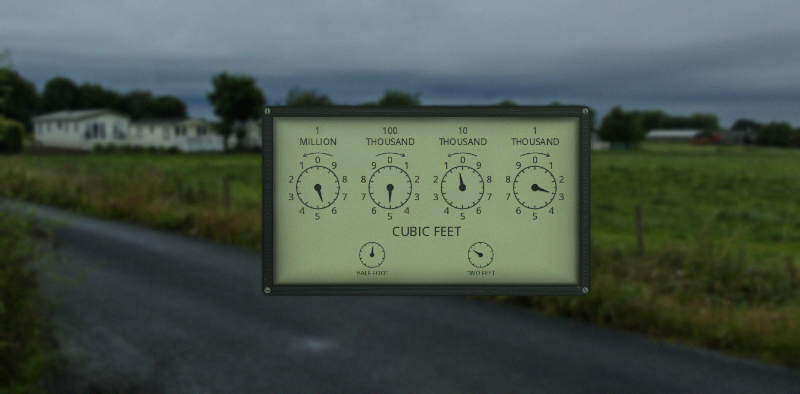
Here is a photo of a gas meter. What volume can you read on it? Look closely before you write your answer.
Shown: 550300 ft³
